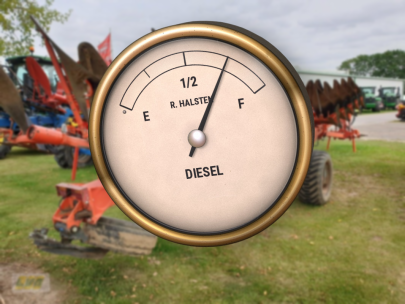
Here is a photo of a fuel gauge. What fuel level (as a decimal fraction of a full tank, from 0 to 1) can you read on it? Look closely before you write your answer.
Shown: 0.75
